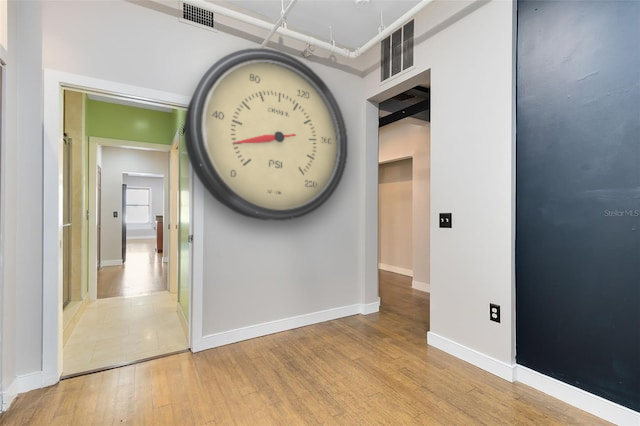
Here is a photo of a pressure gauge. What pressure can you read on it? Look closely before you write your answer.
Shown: 20 psi
